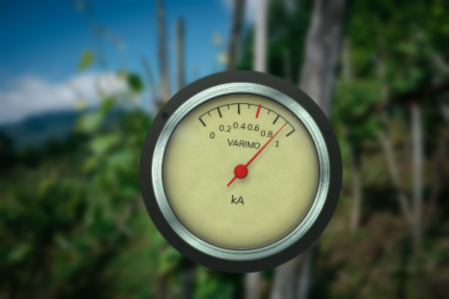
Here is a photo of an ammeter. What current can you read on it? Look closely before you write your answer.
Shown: 0.9 kA
